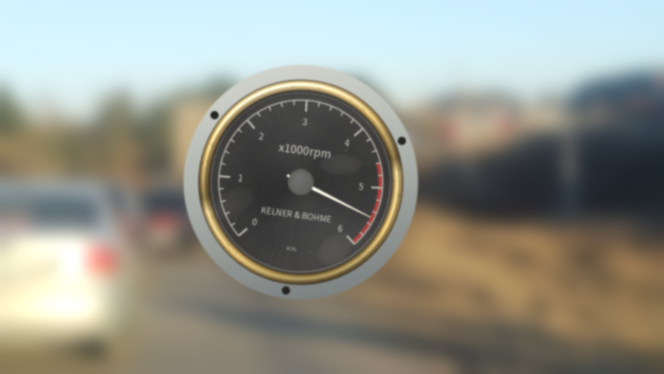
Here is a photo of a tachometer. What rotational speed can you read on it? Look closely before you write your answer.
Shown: 5500 rpm
